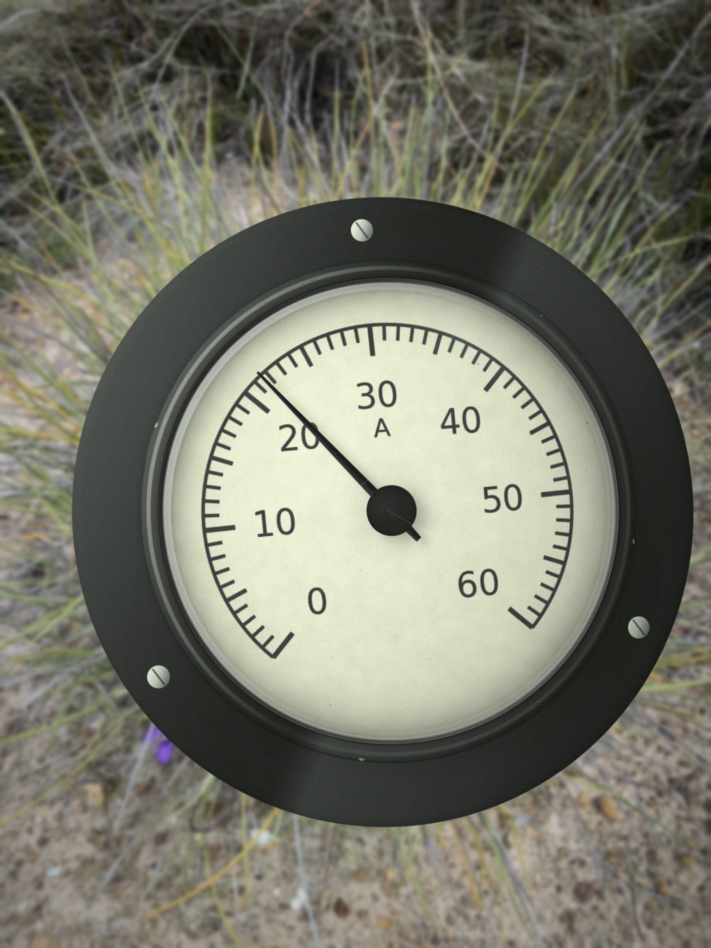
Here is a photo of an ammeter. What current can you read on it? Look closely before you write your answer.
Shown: 21.5 A
